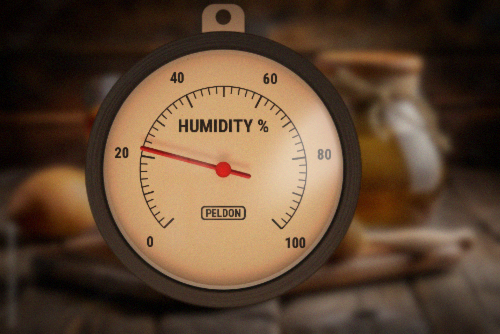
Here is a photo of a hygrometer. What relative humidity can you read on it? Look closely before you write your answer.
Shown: 22 %
